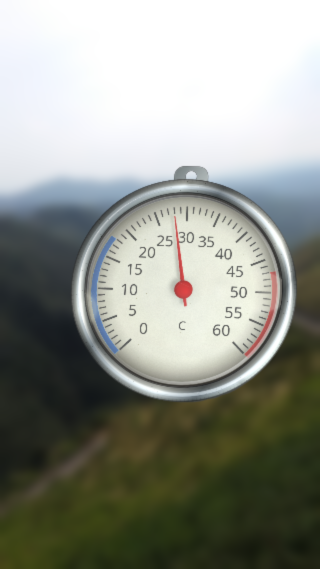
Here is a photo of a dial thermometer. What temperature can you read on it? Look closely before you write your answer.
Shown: 28 °C
